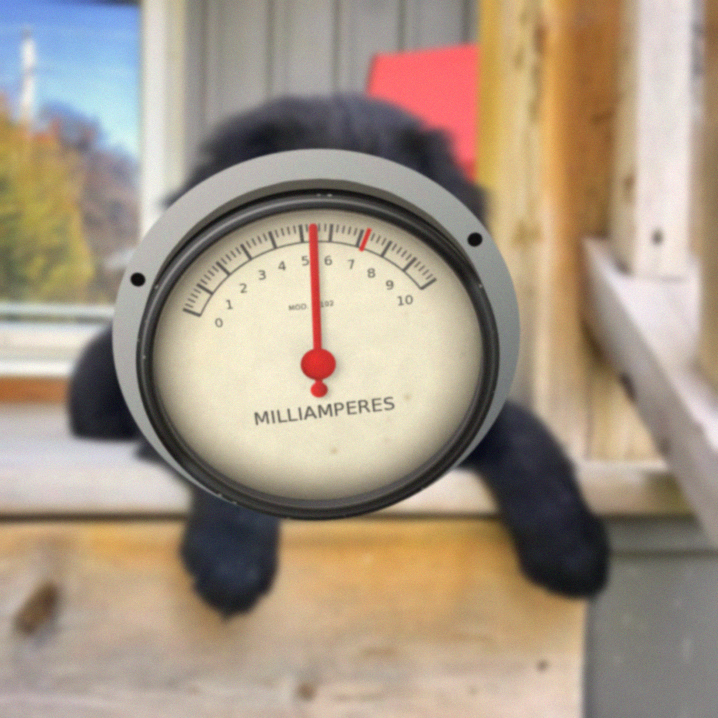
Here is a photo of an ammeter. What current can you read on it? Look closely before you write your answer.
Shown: 5.4 mA
